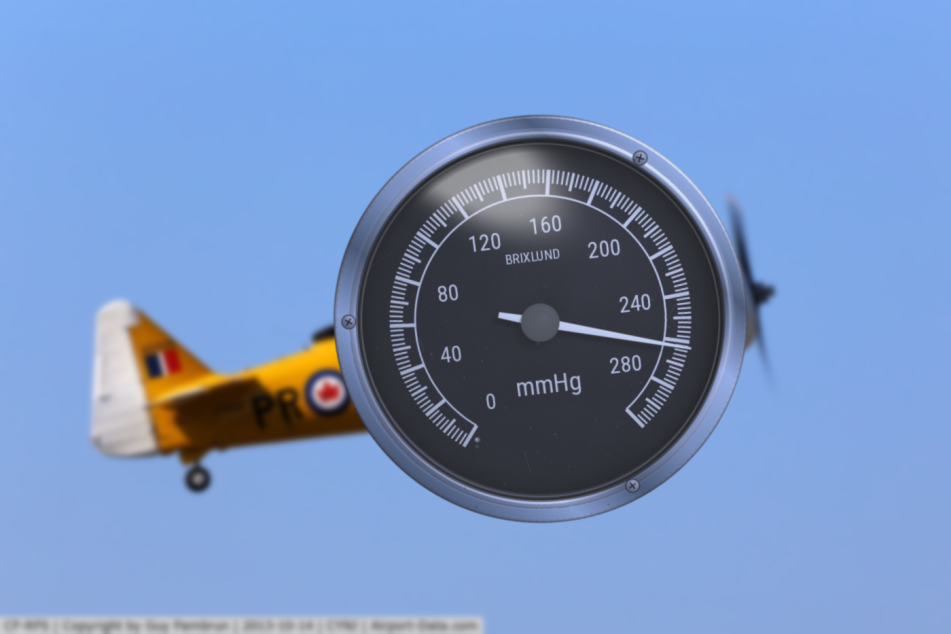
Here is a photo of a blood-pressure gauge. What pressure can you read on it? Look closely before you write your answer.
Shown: 262 mmHg
